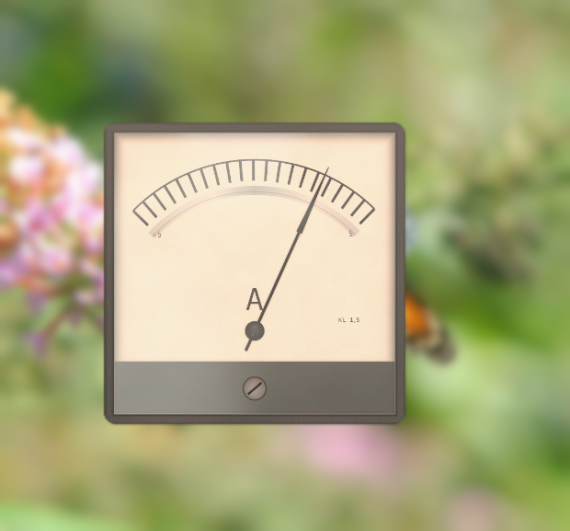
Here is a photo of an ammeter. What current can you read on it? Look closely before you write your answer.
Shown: 2.75 A
